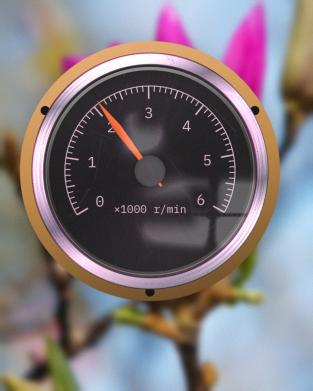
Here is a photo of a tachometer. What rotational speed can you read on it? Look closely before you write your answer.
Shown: 2100 rpm
